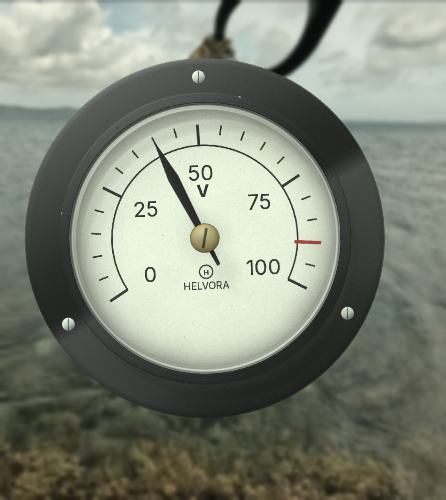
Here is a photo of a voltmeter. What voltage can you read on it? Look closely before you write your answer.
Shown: 40 V
